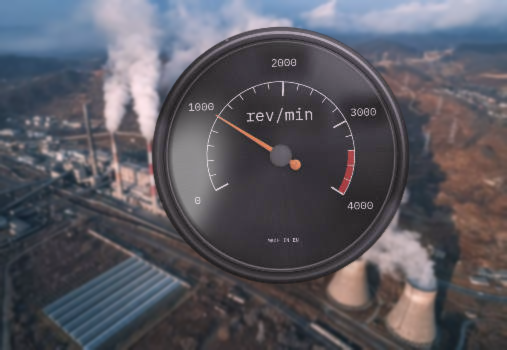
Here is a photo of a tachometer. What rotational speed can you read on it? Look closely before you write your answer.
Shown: 1000 rpm
